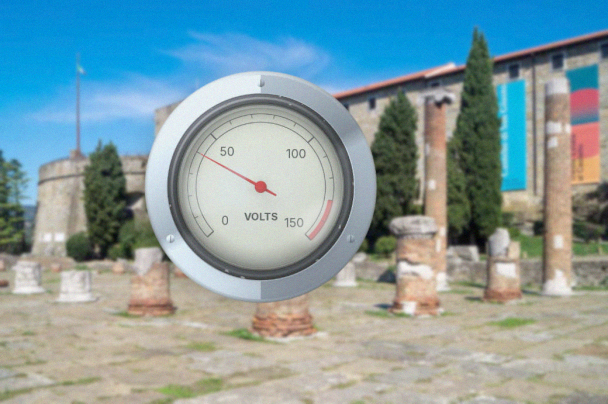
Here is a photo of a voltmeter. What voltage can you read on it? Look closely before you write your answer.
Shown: 40 V
